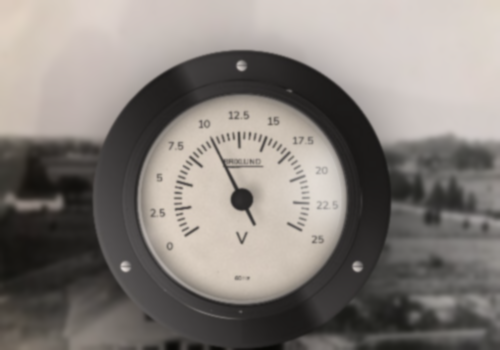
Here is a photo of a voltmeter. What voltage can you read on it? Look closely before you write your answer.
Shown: 10 V
